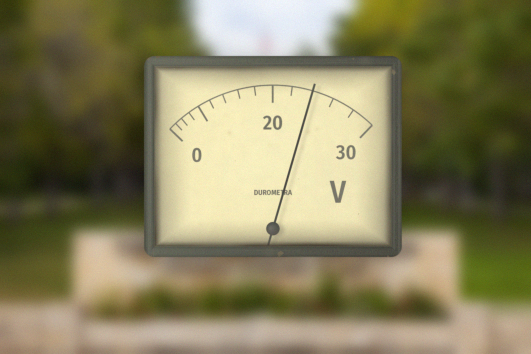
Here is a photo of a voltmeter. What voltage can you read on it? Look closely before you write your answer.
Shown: 24 V
